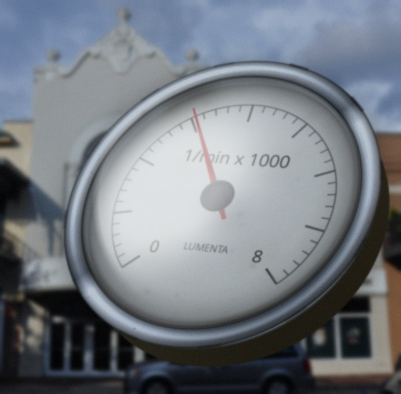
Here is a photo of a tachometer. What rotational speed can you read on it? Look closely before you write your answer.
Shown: 3100 rpm
